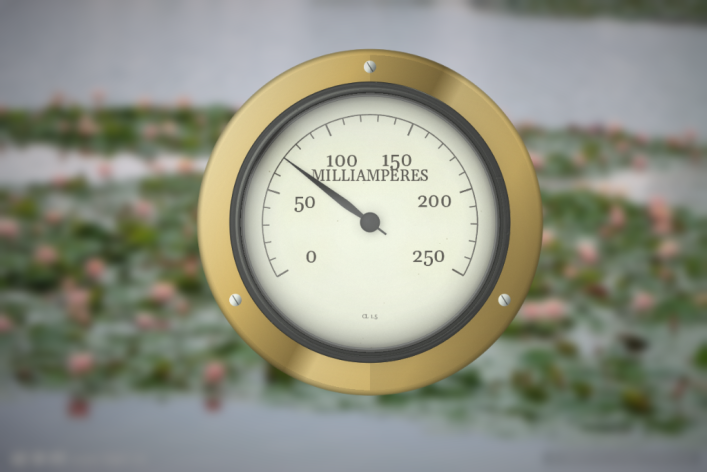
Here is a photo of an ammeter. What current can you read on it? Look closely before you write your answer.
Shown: 70 mA
